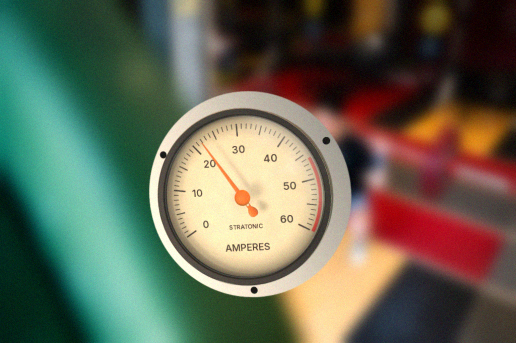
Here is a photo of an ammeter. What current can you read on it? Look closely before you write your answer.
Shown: 22 A
